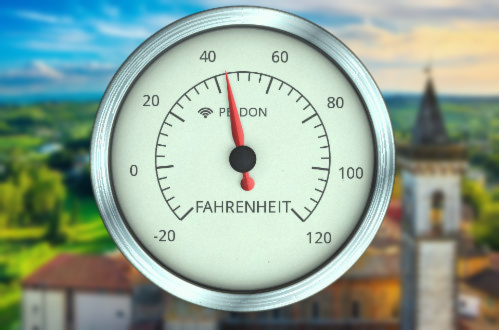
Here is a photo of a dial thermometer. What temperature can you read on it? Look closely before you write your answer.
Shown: 44 °F
